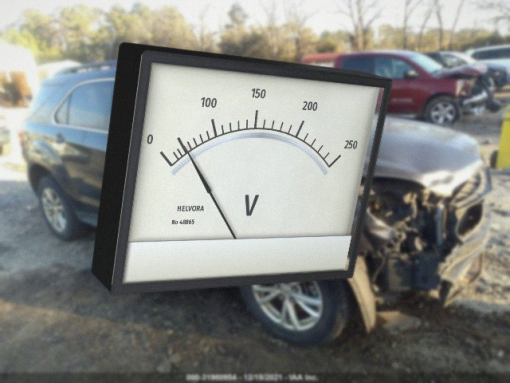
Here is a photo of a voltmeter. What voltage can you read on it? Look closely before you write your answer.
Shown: 50 V
